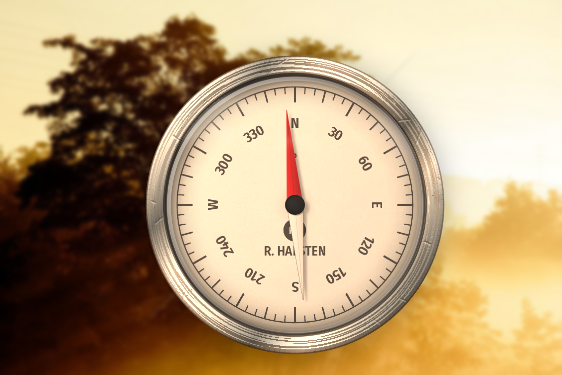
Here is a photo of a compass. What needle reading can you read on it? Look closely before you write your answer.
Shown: 355 °
